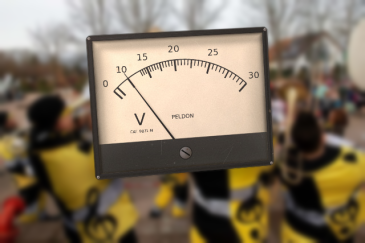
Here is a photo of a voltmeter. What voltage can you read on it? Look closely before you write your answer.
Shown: 10 V
